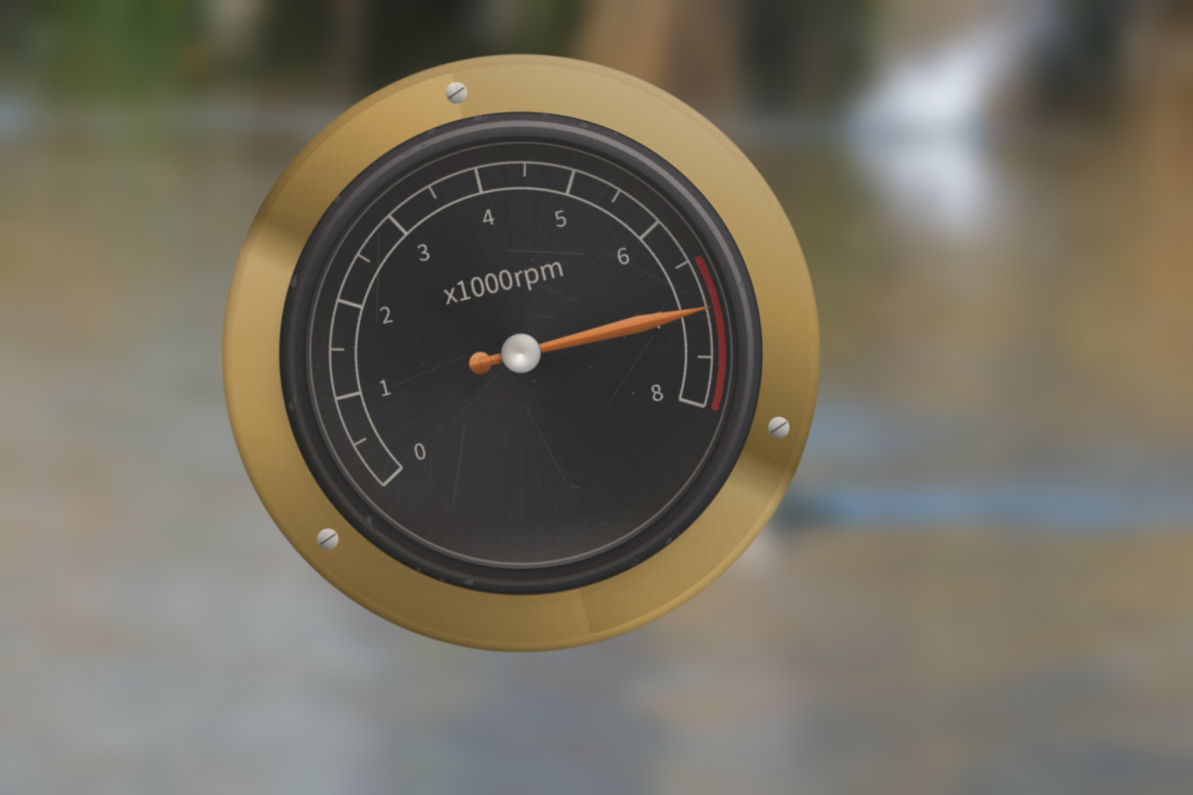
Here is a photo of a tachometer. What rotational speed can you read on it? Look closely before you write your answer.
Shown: 7000 rpm
